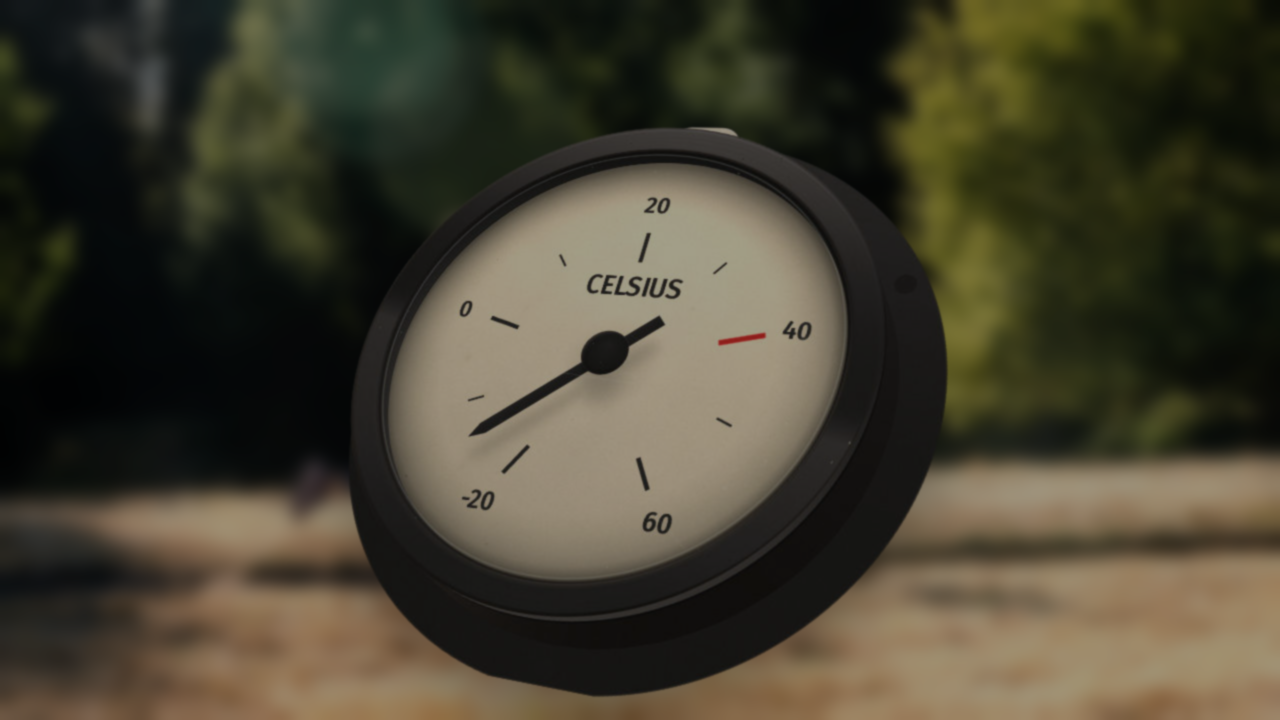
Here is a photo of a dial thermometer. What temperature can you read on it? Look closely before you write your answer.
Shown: -15 °C
